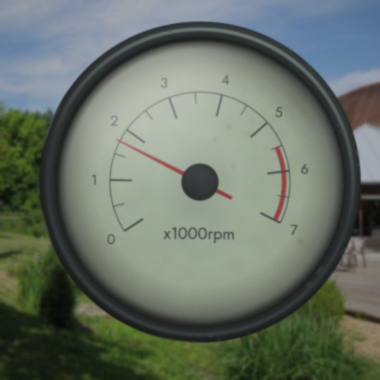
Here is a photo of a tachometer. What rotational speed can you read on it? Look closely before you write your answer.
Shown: 1750 rpm
